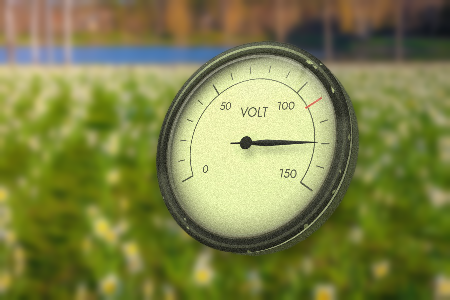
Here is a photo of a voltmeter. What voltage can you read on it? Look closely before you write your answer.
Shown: 130 V
